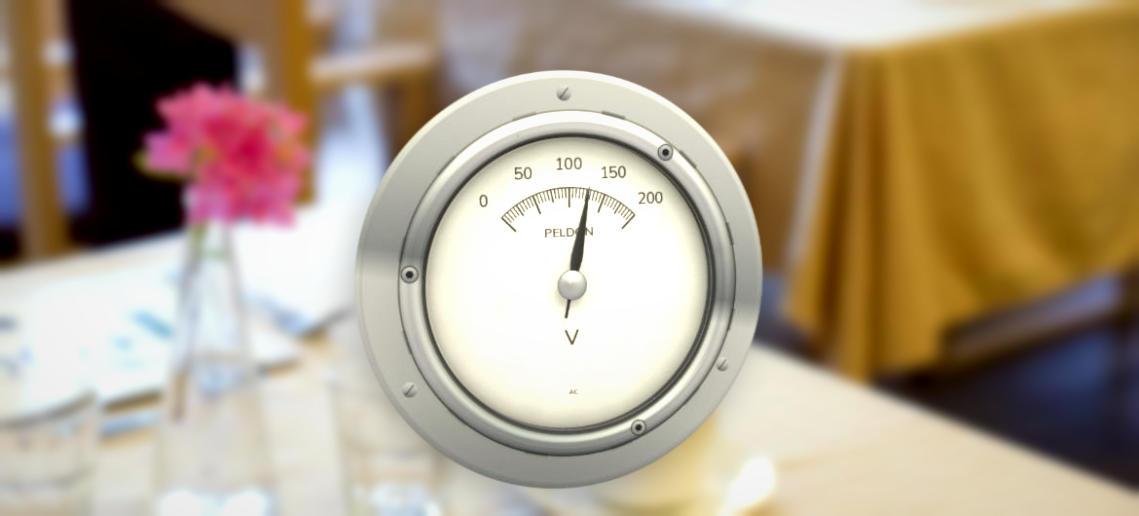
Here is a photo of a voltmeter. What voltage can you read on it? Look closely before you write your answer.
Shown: 125 V
